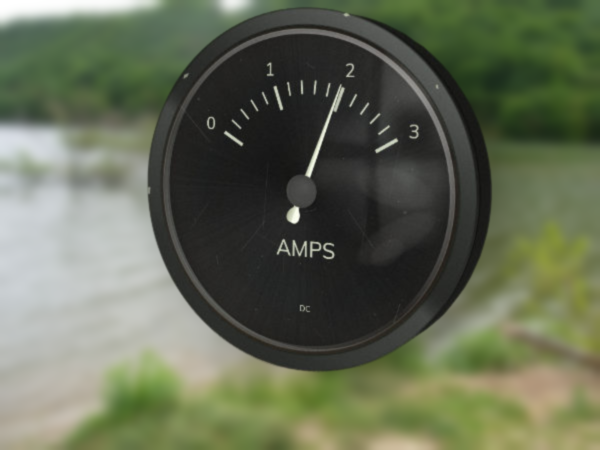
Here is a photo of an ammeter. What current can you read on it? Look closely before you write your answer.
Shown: 2 A
